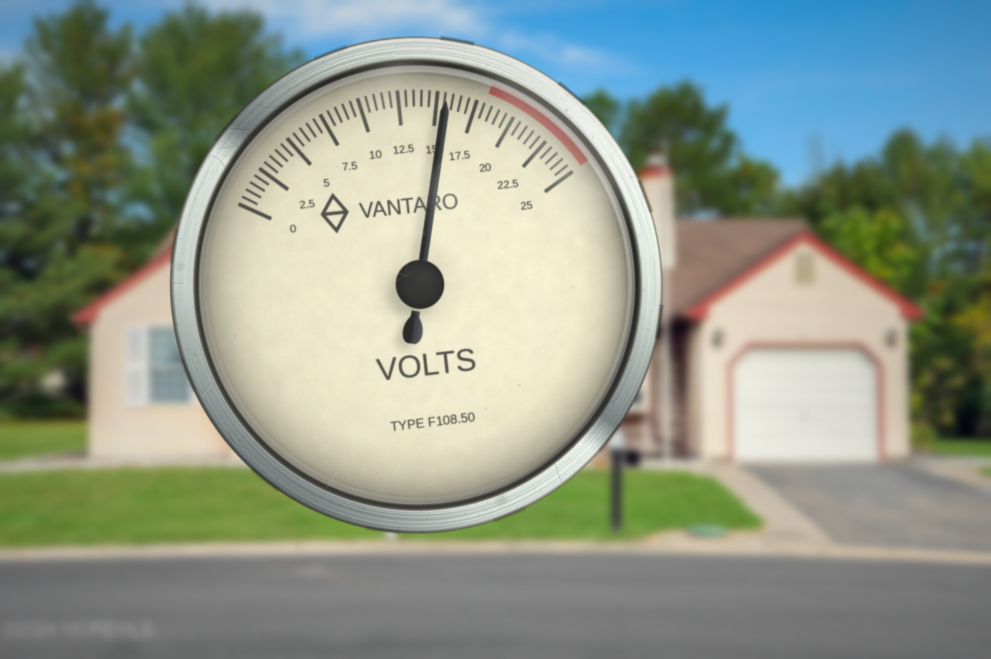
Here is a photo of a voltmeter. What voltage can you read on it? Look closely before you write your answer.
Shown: 15.5 V
